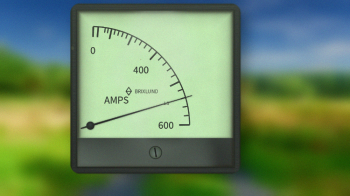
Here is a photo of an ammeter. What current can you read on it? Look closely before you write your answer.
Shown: 540 A
